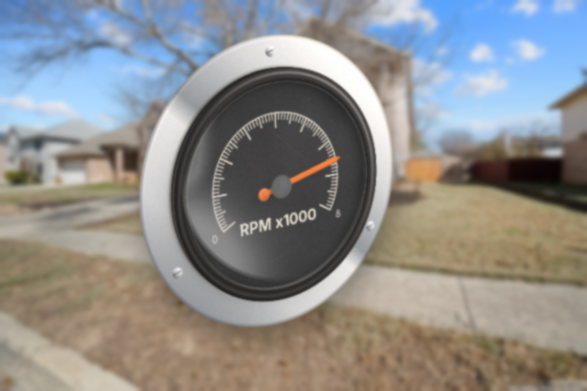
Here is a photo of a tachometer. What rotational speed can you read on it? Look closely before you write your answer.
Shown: 6500 rpm
